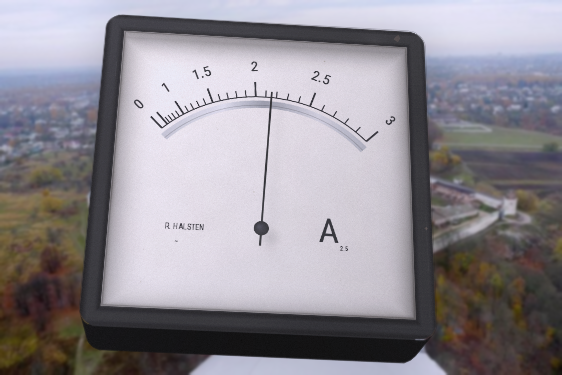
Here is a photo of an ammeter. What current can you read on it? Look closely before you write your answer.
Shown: 2.15 A
